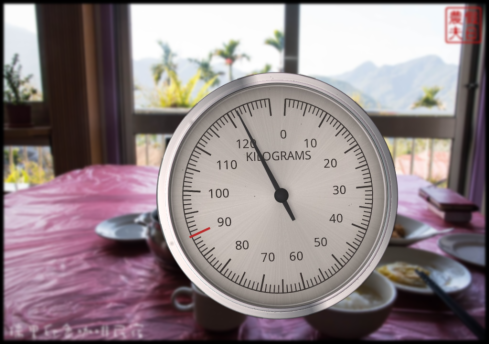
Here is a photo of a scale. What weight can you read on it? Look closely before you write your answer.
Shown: 122 kg
